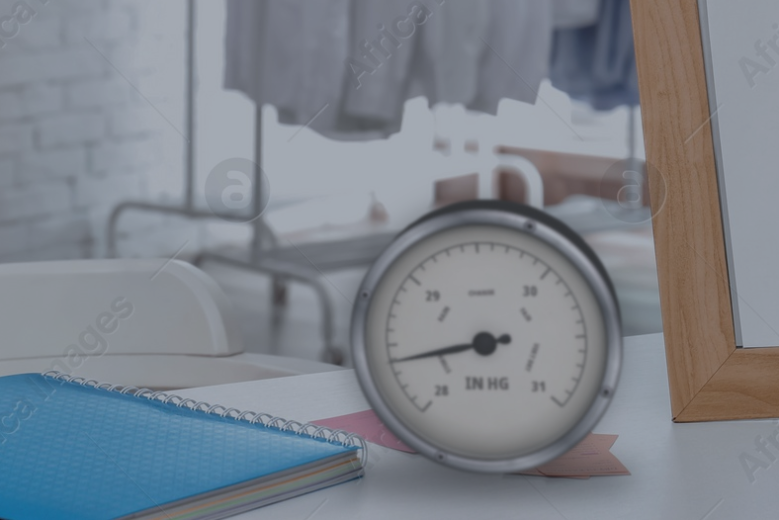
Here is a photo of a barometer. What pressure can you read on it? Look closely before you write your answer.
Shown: 28.4 inHg
